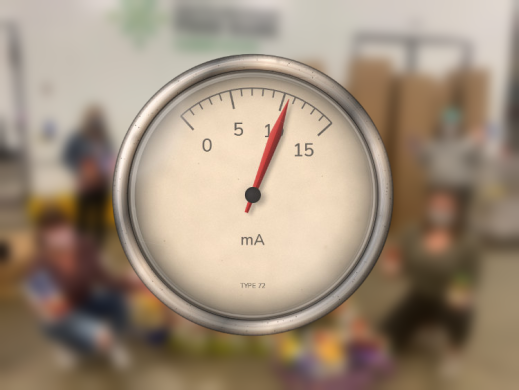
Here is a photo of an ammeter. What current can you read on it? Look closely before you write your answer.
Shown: 10.5 mA
